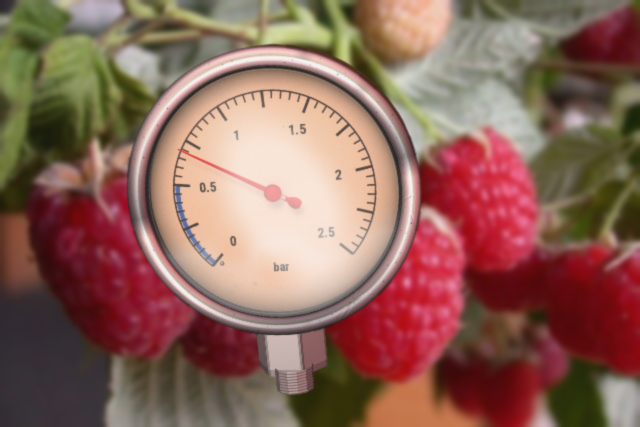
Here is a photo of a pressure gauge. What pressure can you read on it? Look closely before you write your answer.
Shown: 0.7 bar
